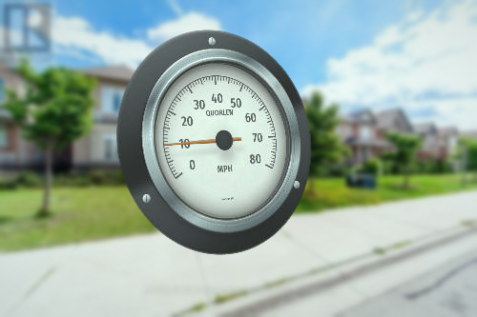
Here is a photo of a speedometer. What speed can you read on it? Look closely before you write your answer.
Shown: 10 mph
